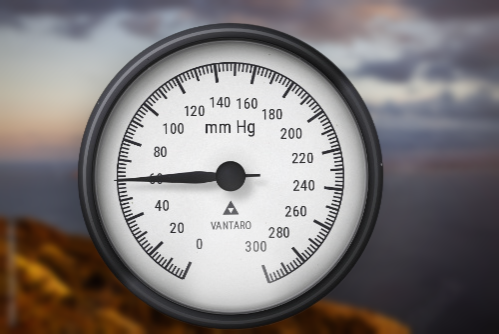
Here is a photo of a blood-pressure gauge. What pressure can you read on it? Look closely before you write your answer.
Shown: 60 mmHg
